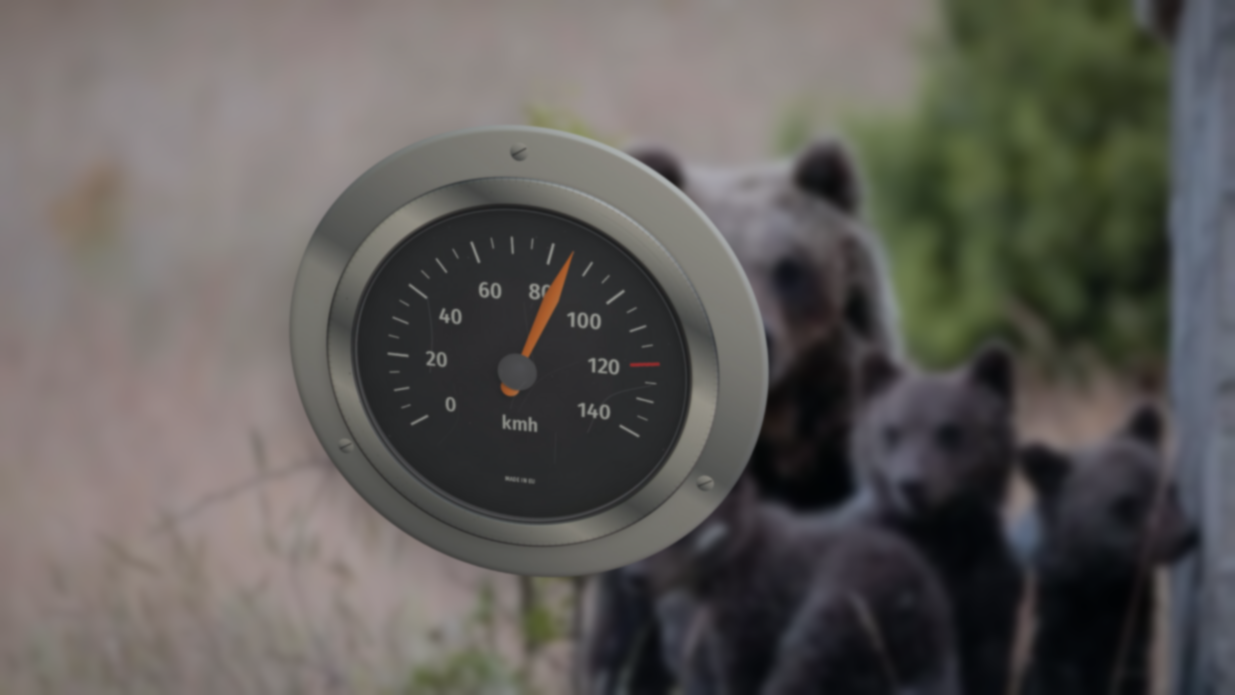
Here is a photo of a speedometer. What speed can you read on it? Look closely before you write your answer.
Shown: 85 km/h
